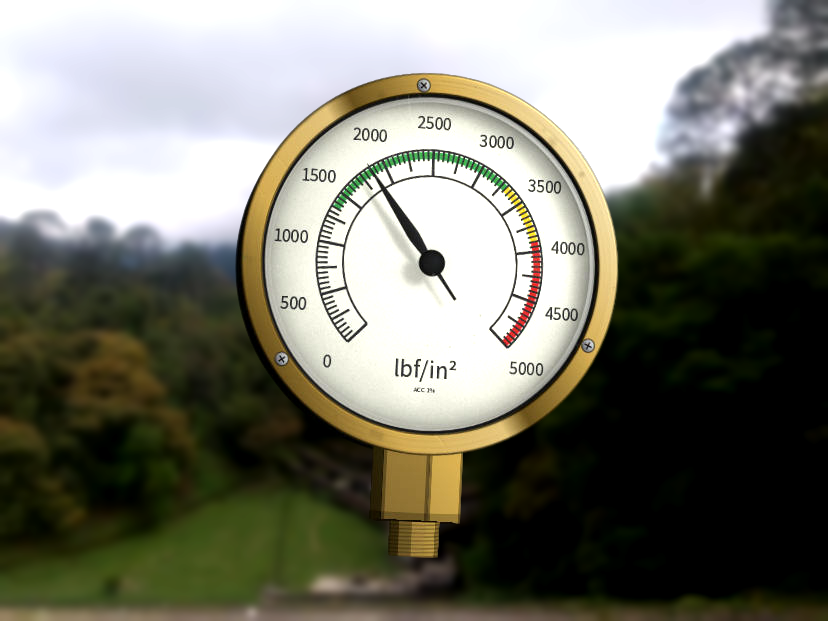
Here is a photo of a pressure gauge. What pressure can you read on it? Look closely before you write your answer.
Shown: 1850 psi
